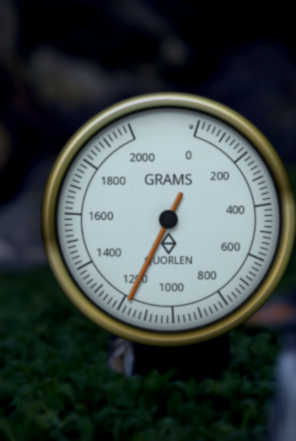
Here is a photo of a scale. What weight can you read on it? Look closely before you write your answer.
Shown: 1180 g
